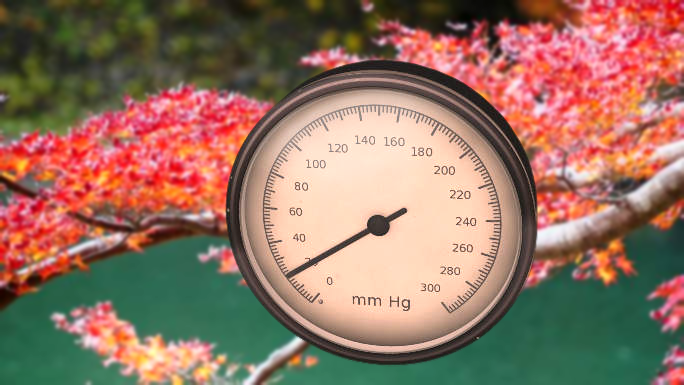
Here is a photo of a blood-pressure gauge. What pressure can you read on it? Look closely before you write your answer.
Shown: 20 mmHg
